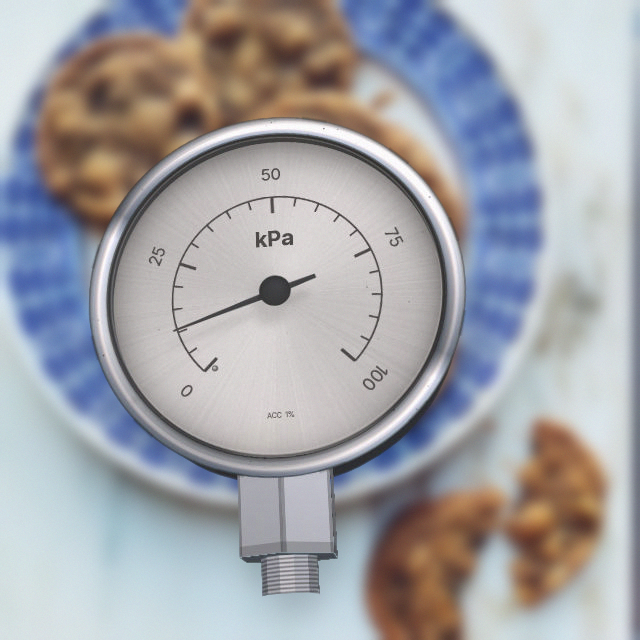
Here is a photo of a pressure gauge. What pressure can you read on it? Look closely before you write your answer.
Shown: 10 kPa
